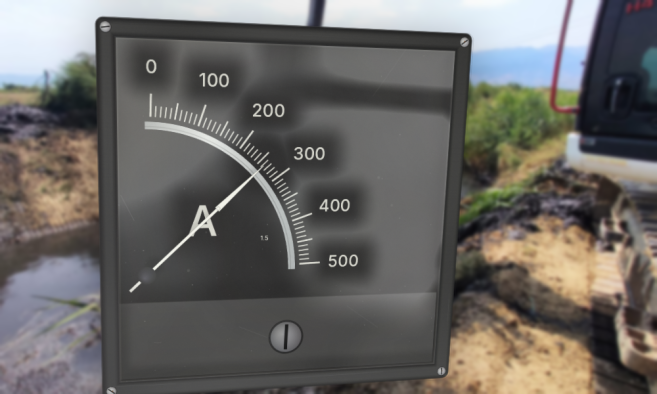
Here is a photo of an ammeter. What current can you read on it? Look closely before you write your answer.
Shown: 260 A
